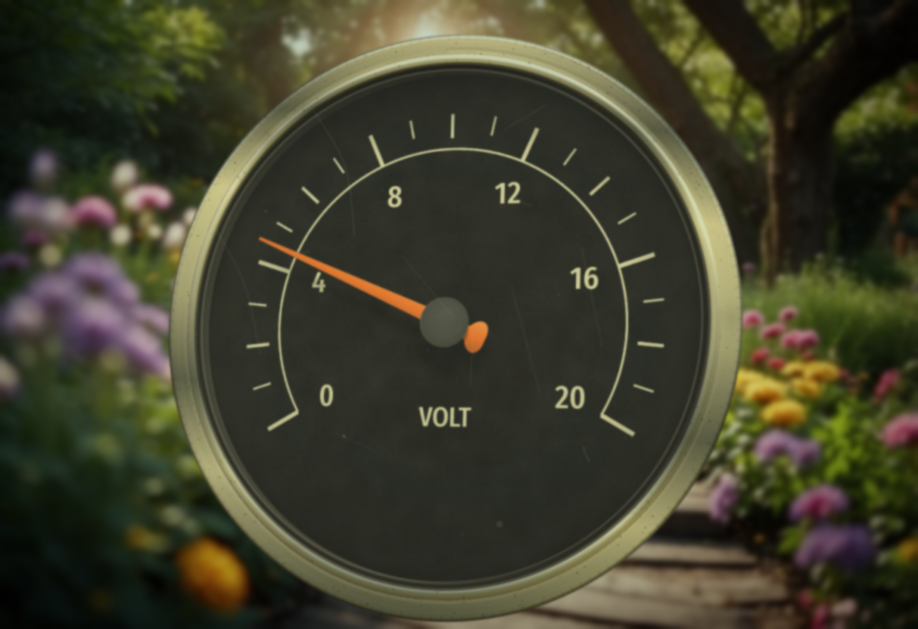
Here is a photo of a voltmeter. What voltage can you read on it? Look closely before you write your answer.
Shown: 4.5 V
